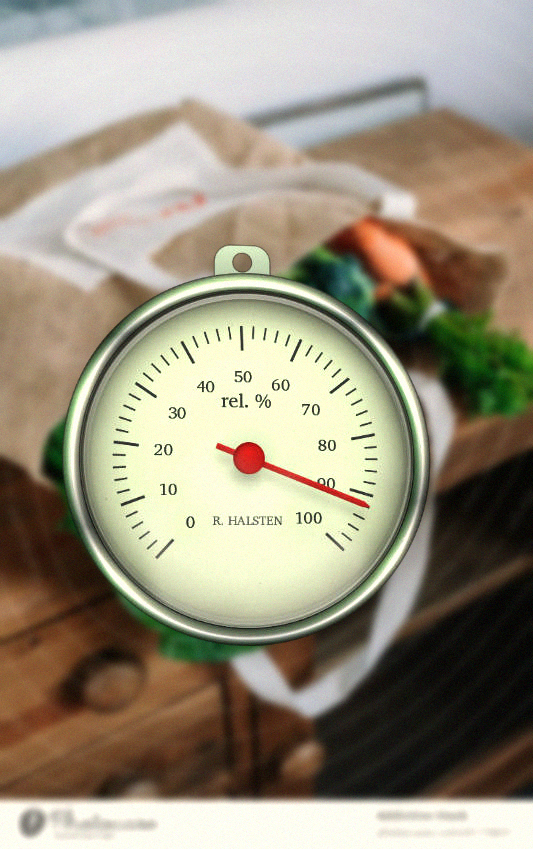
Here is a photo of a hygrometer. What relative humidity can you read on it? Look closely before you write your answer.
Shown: 92 %
